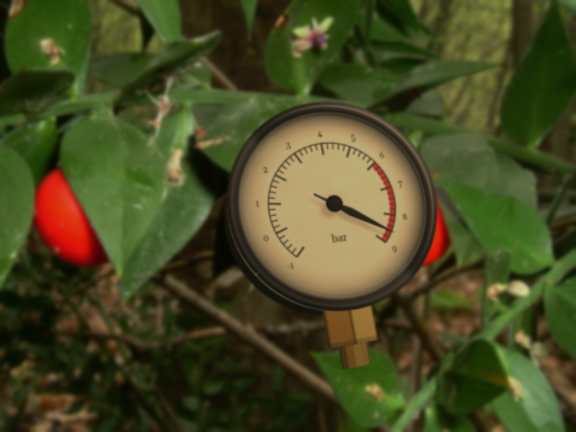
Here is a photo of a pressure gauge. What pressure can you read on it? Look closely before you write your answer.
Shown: 8.6 bar
